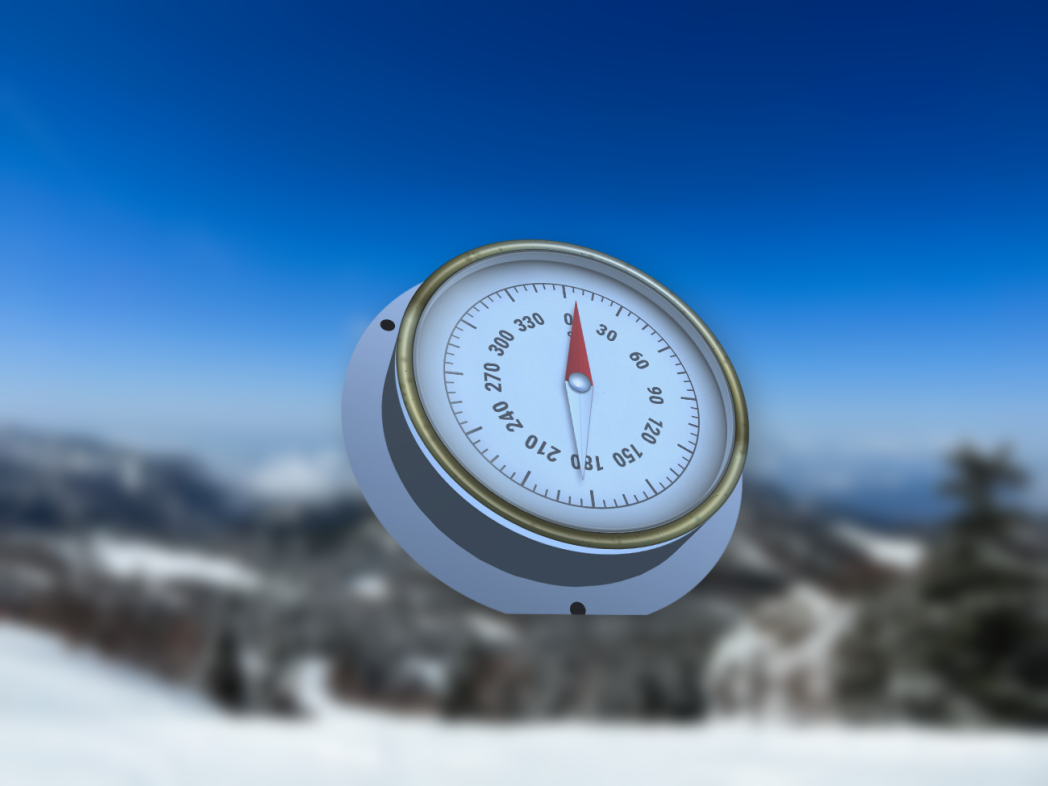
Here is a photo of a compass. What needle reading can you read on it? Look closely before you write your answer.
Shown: 5 °
